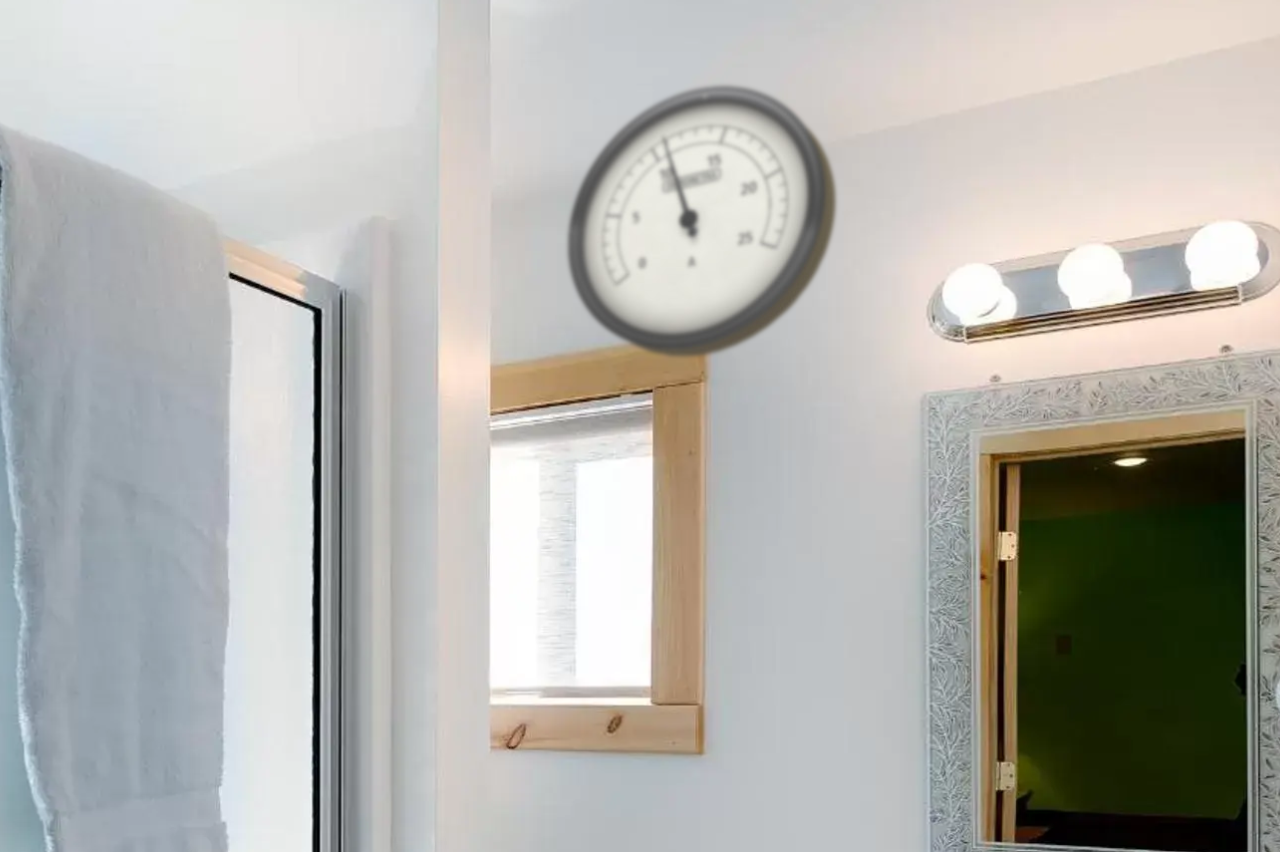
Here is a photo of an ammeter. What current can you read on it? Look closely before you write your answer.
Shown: 11 A
